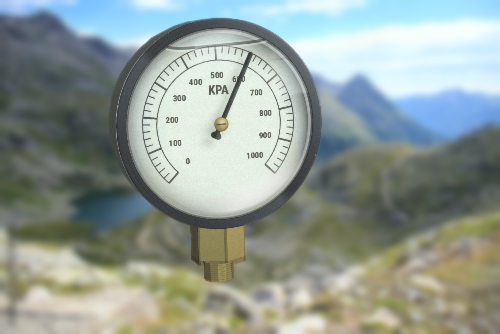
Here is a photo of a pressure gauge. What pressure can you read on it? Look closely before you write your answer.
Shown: 600 kPa
